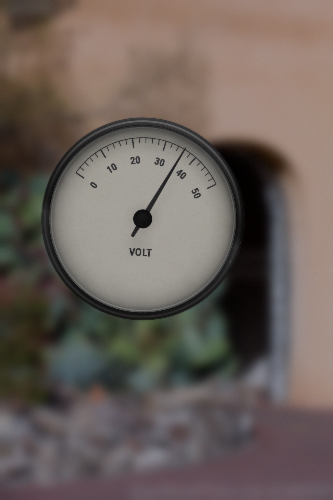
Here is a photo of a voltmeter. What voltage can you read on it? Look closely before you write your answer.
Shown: 36 V
